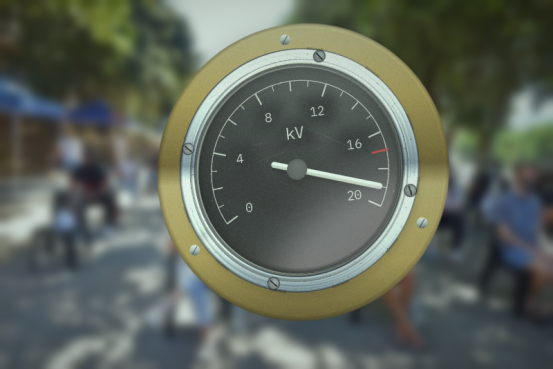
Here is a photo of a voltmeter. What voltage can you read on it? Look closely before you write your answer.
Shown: 19 kV
